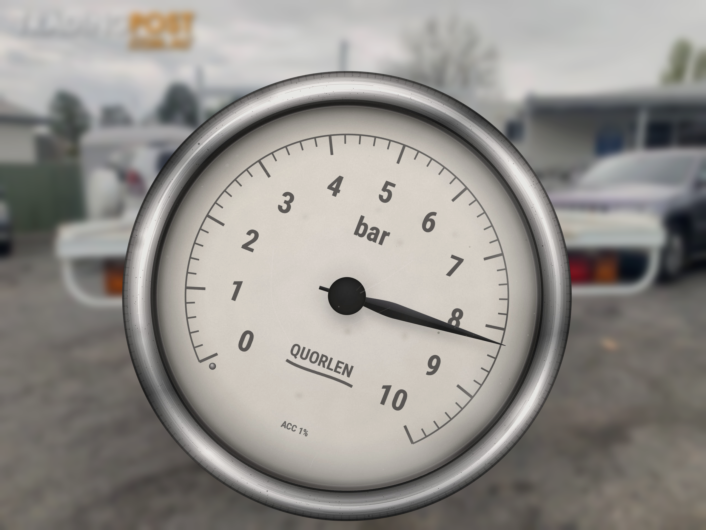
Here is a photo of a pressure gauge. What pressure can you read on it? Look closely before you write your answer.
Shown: 8.2 bar
